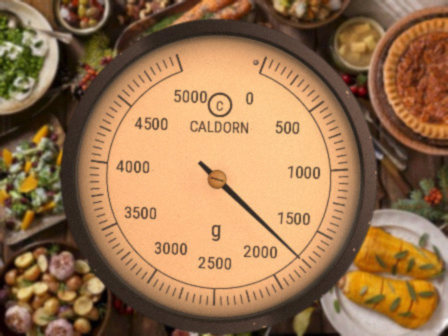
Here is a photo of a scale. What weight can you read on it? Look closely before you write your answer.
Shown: 1750 g
